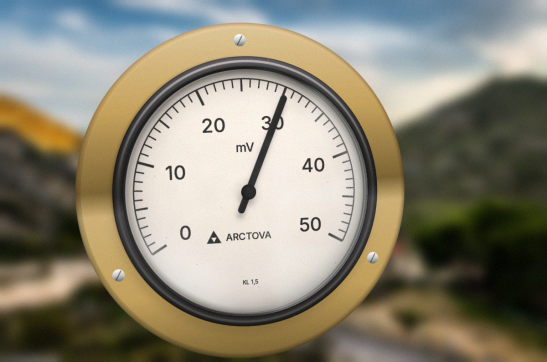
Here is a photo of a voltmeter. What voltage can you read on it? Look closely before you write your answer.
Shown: 30 mV
